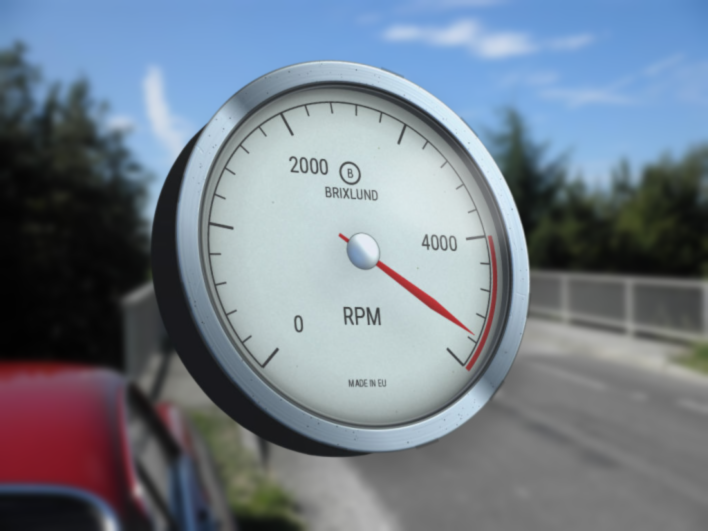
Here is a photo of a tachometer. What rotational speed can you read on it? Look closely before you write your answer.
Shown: 4800 rpm
